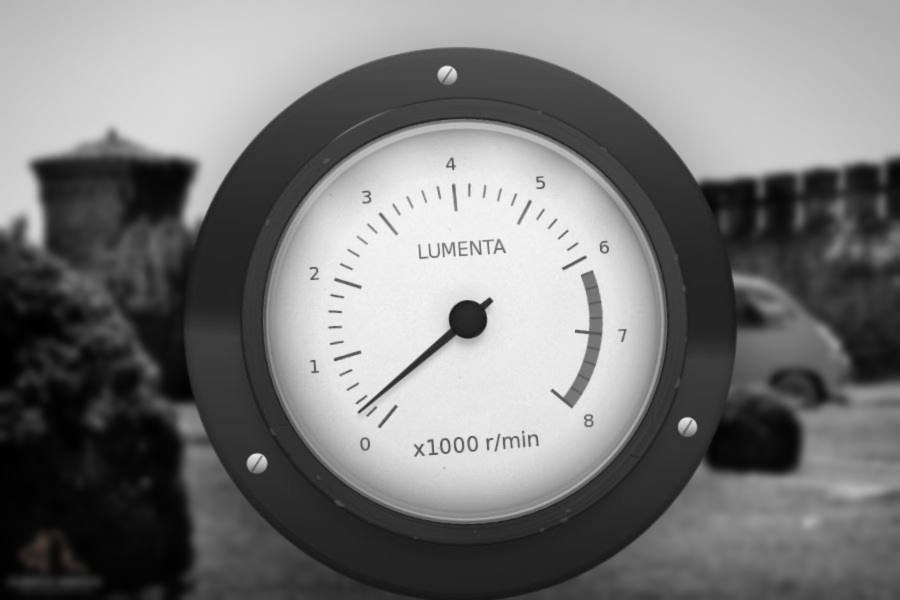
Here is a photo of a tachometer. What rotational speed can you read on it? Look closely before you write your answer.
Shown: 300 rpm
